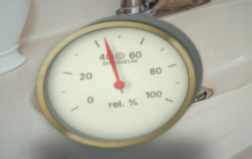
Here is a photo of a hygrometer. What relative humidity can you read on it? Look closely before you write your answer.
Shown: 45 %
